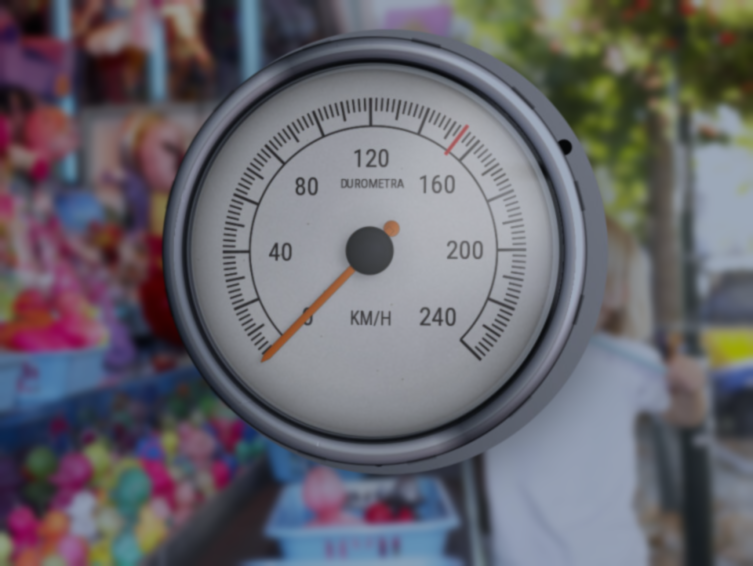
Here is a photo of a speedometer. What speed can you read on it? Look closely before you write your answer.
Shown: 0 km/h
